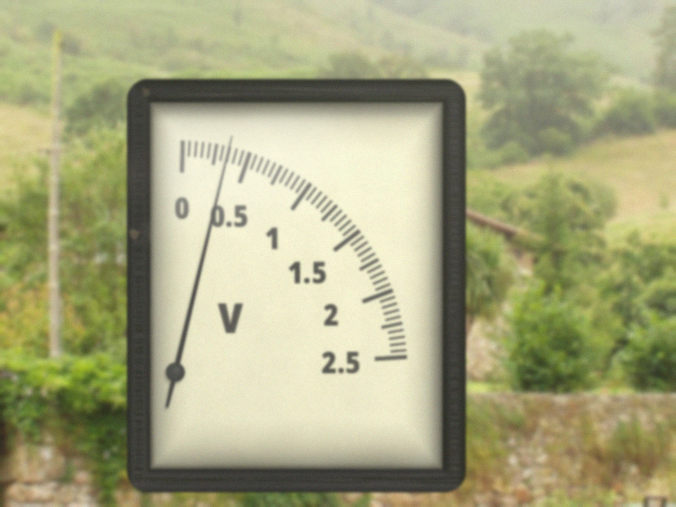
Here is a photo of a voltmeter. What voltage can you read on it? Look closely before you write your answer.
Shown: 0.35 V
